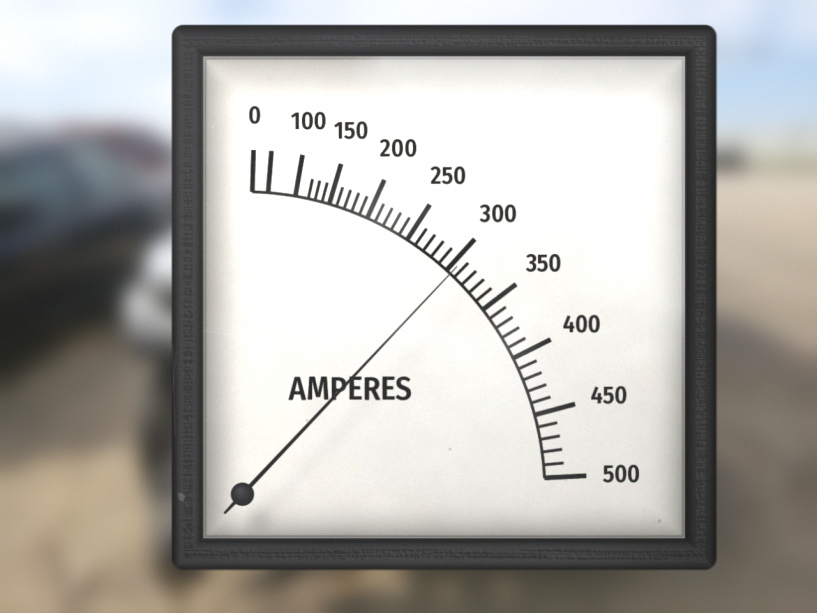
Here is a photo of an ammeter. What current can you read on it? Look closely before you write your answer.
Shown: 305 A
